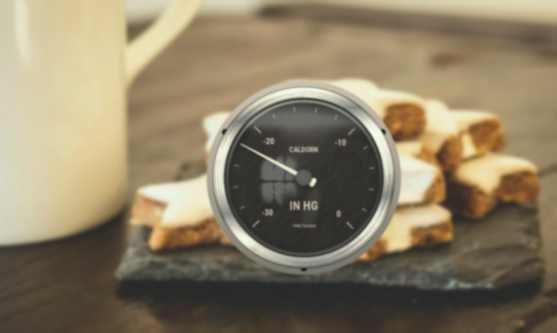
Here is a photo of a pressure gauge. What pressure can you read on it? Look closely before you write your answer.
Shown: -22 inHg
